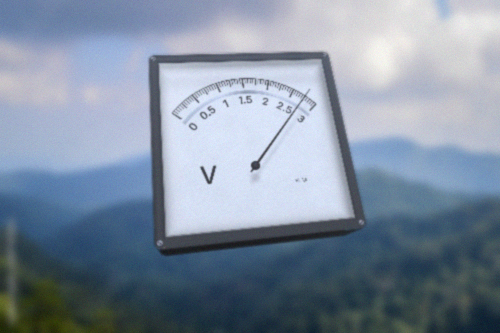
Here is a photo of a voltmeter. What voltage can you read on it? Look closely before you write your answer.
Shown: 2.75 V
